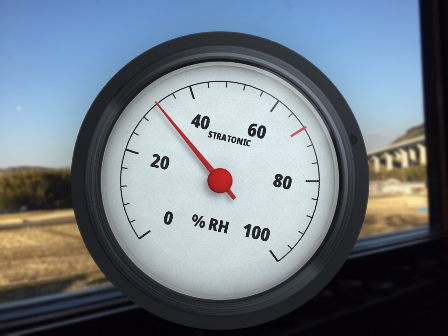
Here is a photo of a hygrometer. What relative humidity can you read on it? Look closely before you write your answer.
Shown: 32 %
